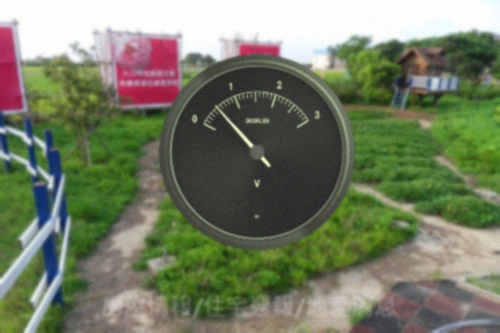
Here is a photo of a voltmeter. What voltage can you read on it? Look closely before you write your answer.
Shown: 0.5 V
